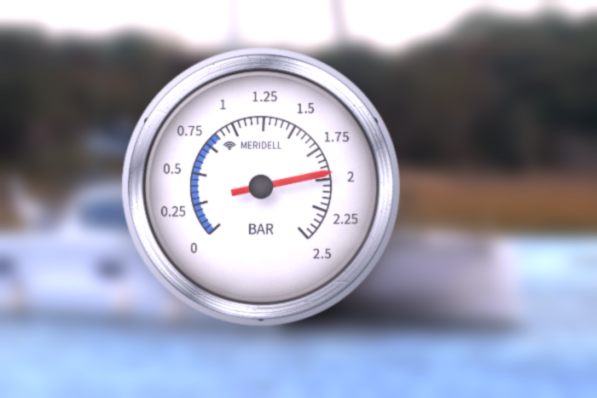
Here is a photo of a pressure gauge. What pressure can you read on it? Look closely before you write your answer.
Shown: 1.95 bar
